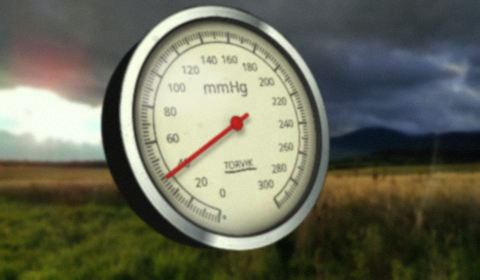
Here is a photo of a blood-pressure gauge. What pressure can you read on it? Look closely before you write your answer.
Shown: 40 mmHg
